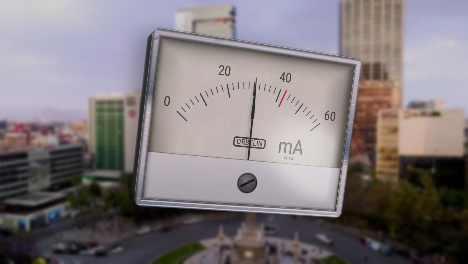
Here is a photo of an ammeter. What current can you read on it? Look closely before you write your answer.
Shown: 30 mA
